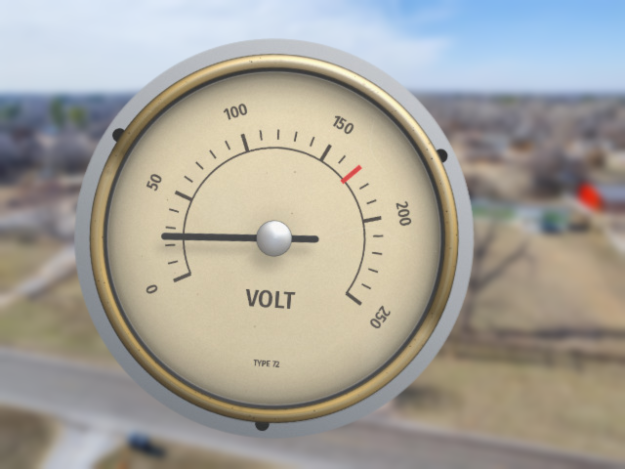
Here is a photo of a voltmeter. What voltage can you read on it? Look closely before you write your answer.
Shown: 25 V
